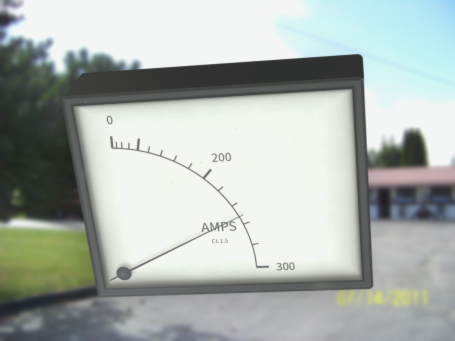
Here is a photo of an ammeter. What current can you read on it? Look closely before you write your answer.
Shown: 250 A
